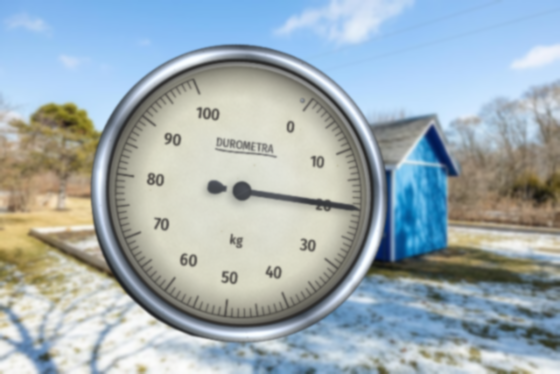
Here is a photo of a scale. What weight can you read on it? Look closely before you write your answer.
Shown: 20 kg
